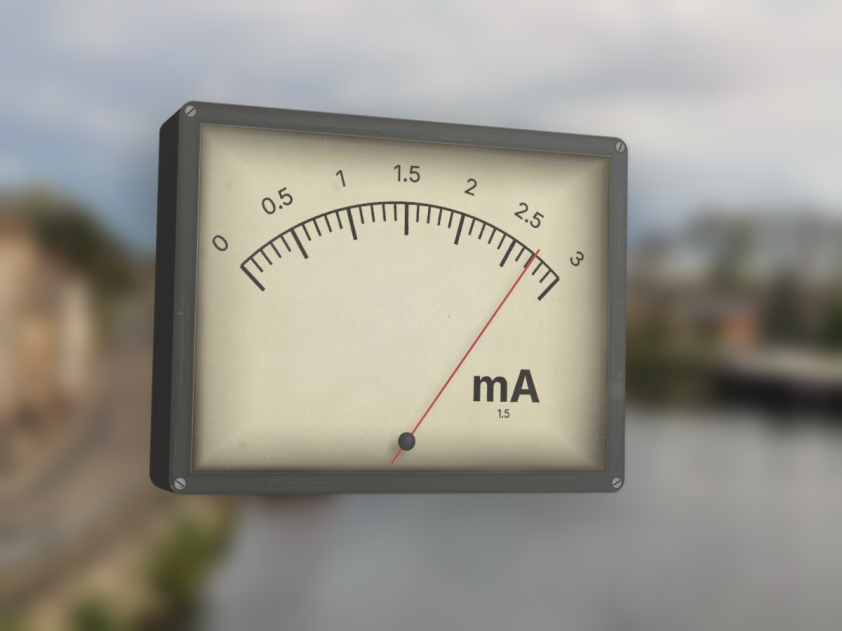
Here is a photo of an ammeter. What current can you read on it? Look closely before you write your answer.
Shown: 2.7 mA
